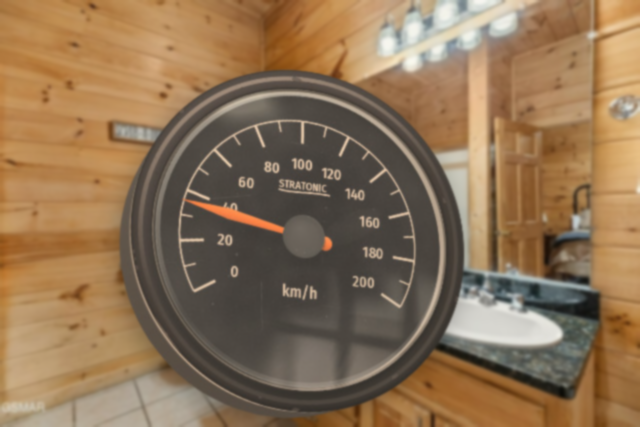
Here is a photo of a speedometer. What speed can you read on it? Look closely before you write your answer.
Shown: 35 km/h
